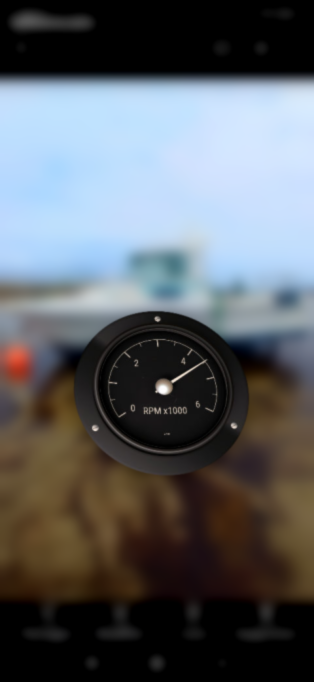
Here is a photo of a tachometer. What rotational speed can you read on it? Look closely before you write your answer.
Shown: 4500 rpm
